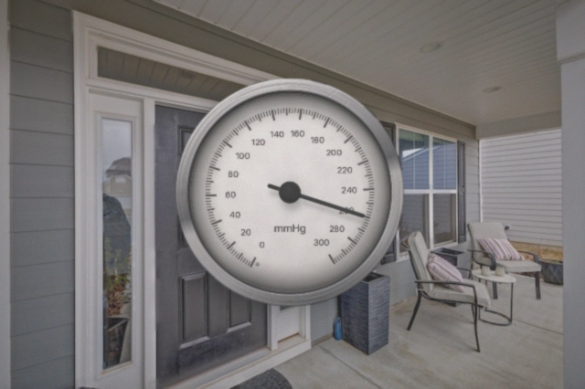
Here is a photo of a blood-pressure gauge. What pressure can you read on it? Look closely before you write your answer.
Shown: 260 mmHg
